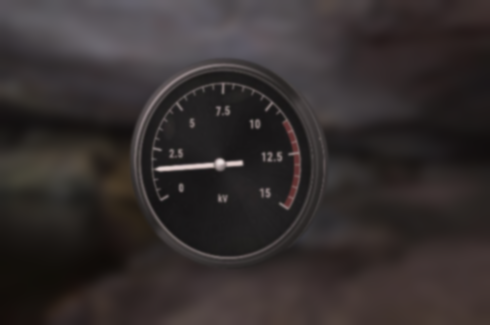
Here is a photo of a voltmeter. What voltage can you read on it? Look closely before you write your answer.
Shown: 1.5 kV
